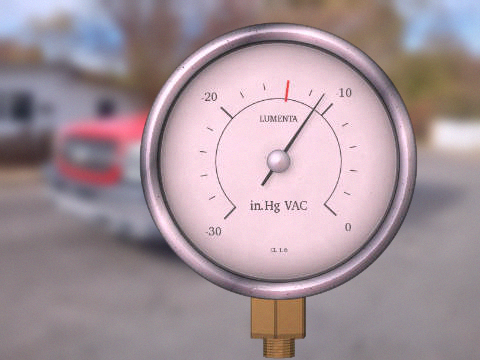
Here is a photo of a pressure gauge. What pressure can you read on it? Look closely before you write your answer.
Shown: -11 inHg
